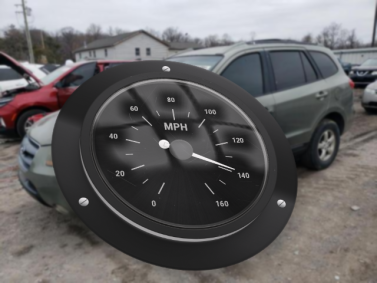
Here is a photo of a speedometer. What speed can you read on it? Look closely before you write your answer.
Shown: 140 mph
